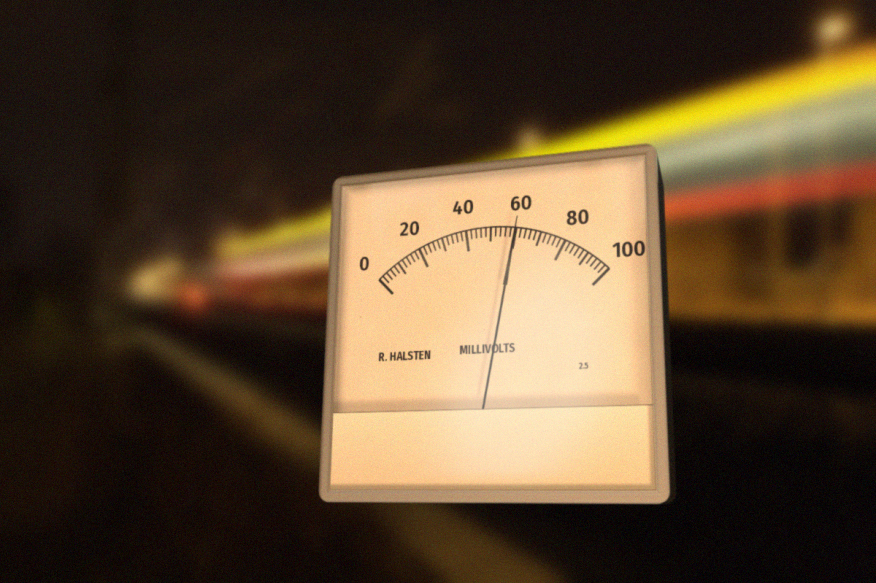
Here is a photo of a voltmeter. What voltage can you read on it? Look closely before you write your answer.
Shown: 60 mV
